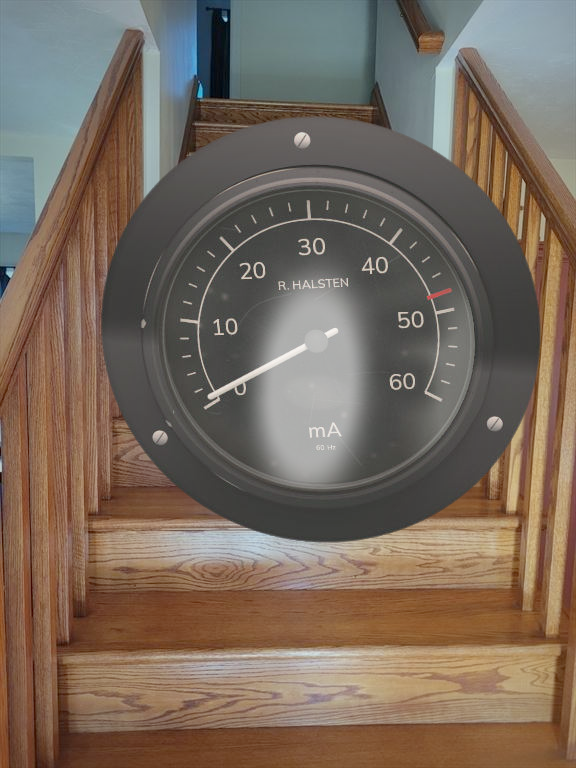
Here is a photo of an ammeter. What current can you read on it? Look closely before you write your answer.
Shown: 1 mA
